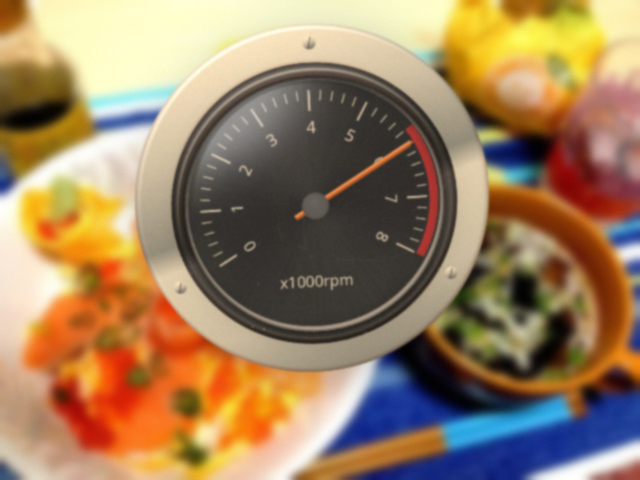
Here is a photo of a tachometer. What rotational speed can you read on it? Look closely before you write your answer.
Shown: 6000 rpm
